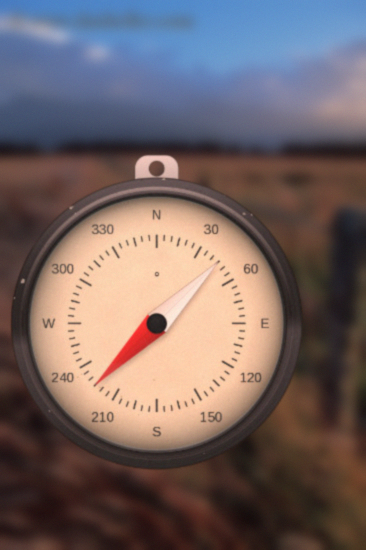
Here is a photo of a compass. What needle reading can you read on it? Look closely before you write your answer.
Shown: 225 °
